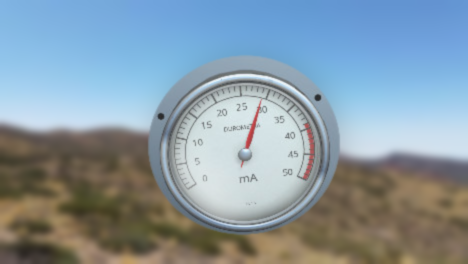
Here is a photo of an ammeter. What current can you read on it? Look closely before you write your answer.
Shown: 29 mA
